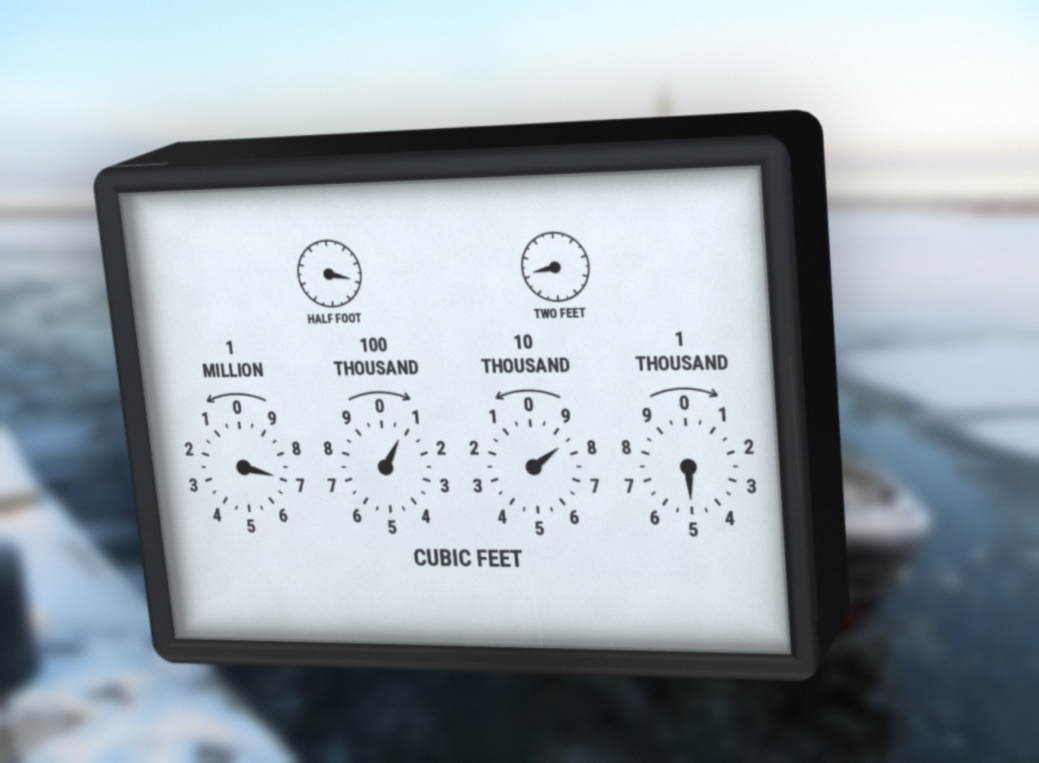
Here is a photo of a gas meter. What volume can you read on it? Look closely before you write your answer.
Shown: 708500 ft³
